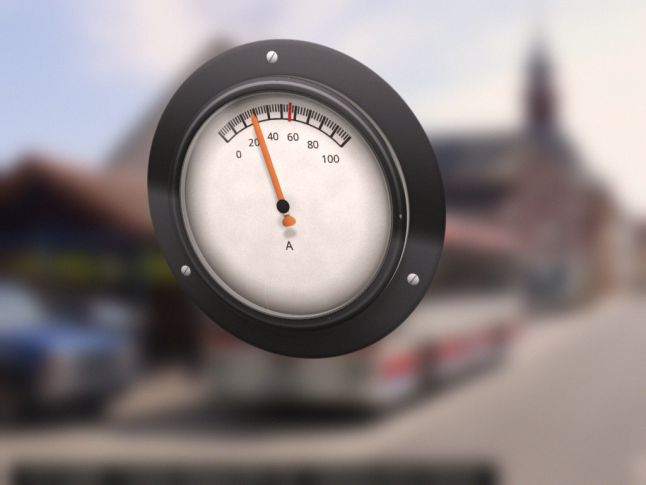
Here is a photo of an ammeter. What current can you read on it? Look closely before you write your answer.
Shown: 30 A
